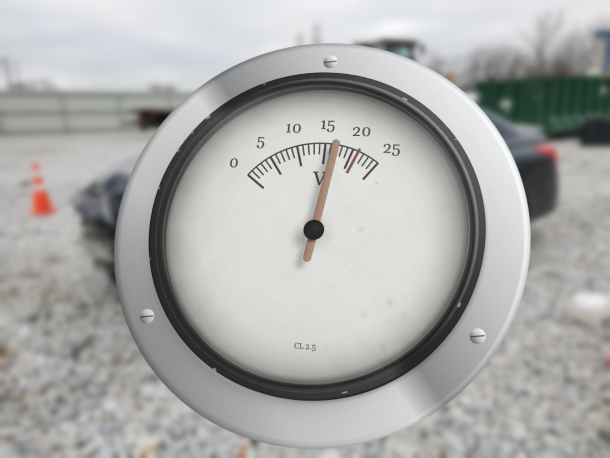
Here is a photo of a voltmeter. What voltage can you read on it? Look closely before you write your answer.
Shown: 17 V
